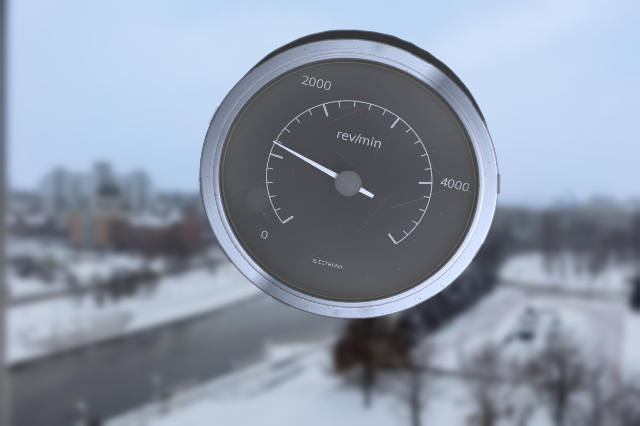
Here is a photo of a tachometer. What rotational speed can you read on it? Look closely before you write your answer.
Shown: 1200 rpm
